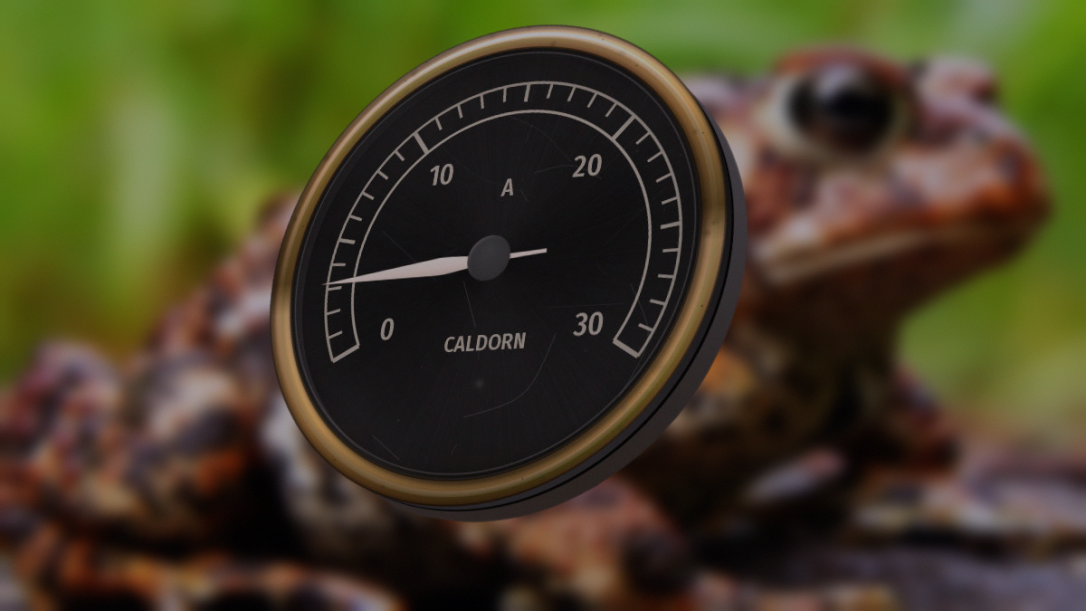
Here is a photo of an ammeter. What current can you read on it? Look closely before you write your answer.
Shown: 3 A
